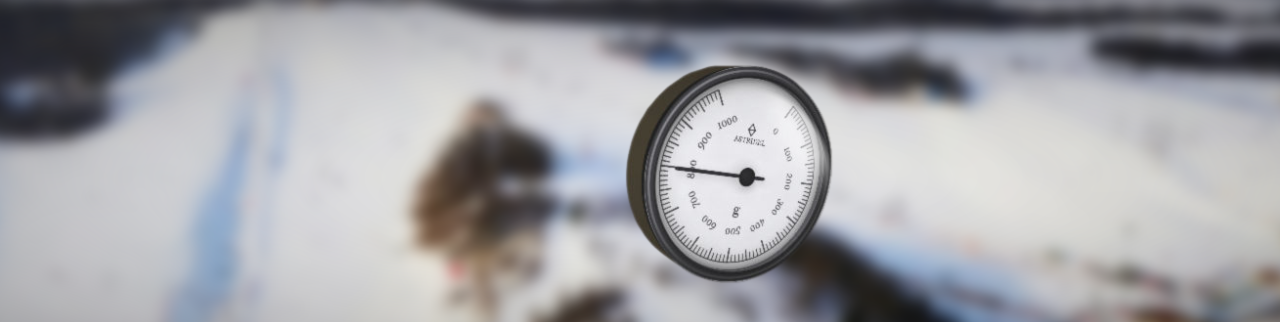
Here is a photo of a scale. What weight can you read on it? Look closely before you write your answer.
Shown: 800 g
